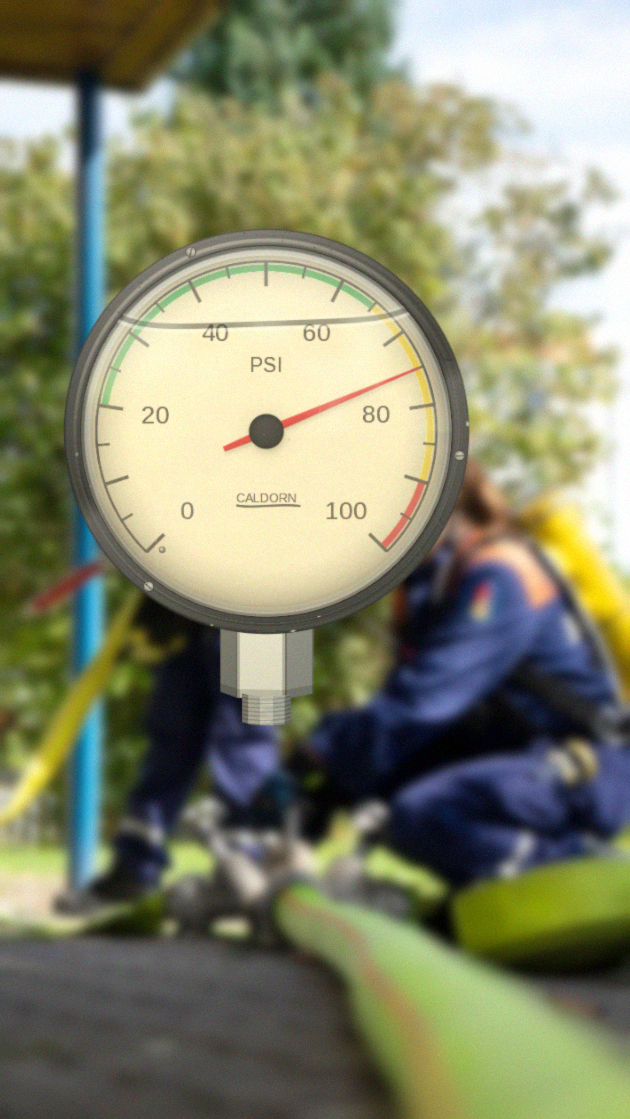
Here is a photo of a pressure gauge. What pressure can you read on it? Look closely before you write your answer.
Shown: 75 psi
